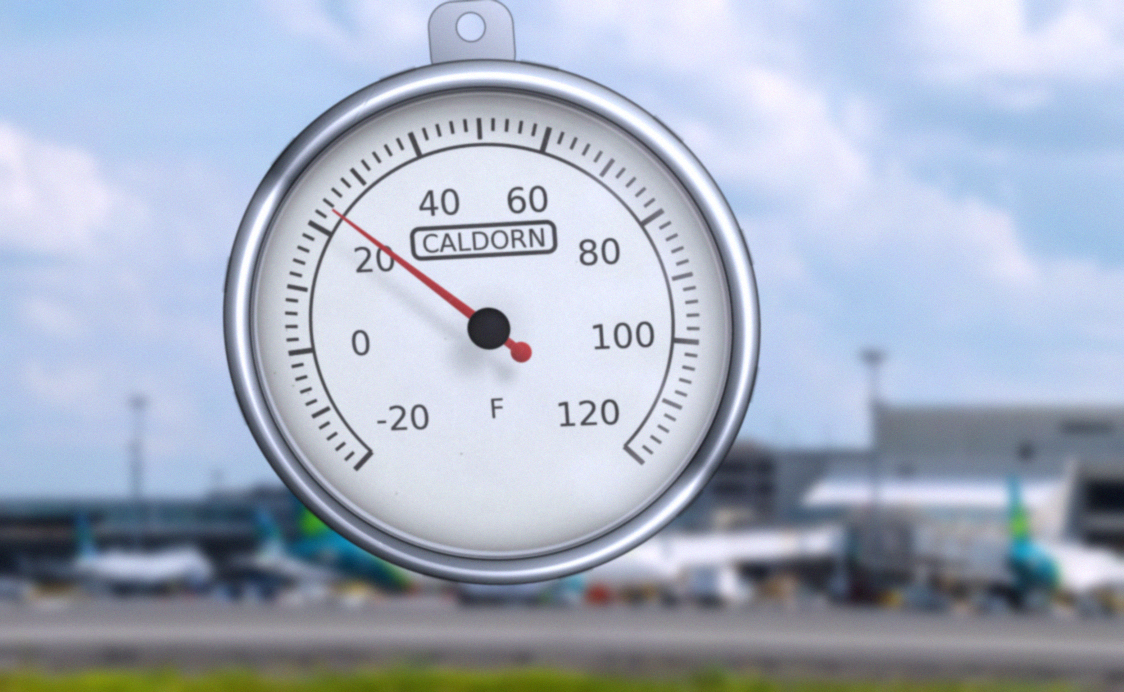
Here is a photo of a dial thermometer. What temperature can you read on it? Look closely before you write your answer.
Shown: 24 °F
